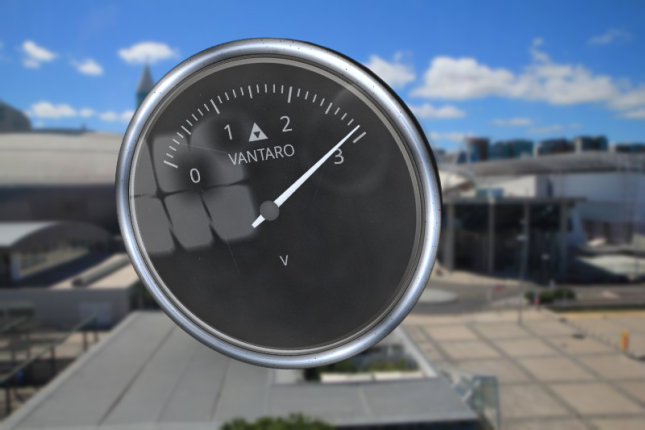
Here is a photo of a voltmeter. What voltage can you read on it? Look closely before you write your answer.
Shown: 2.9 V
